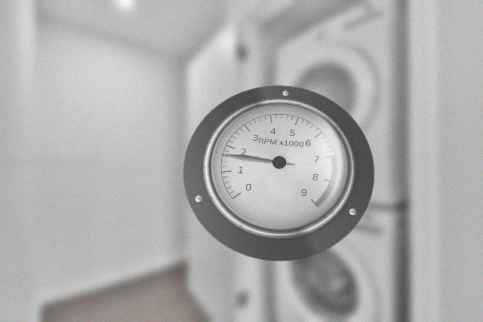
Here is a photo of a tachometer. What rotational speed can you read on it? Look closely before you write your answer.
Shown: 1600 rpm
